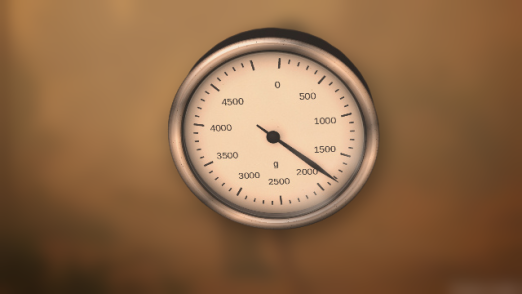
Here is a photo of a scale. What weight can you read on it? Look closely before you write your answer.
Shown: 1800 g
